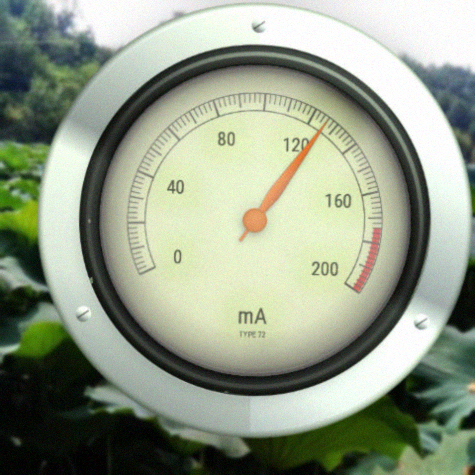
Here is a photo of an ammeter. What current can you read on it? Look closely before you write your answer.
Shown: 126 mA
